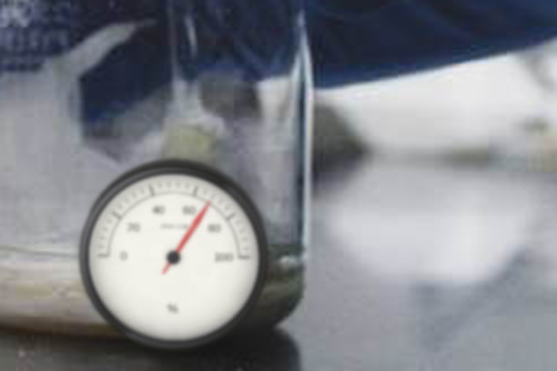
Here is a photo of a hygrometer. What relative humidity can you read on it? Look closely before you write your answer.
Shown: 68 %
